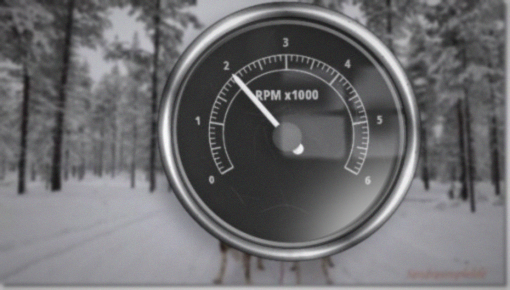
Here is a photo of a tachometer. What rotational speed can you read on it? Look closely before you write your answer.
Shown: 2000 rpm
